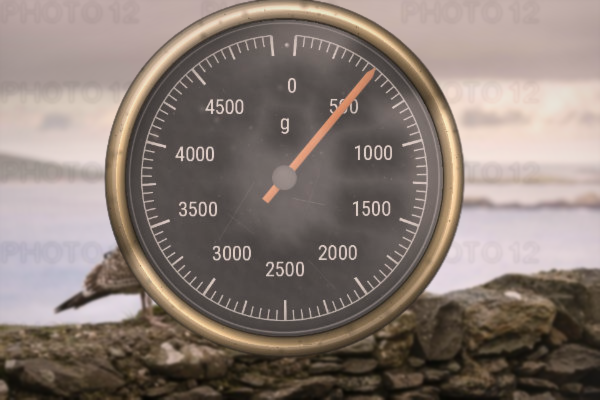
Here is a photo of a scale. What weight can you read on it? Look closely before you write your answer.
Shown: 500 g
